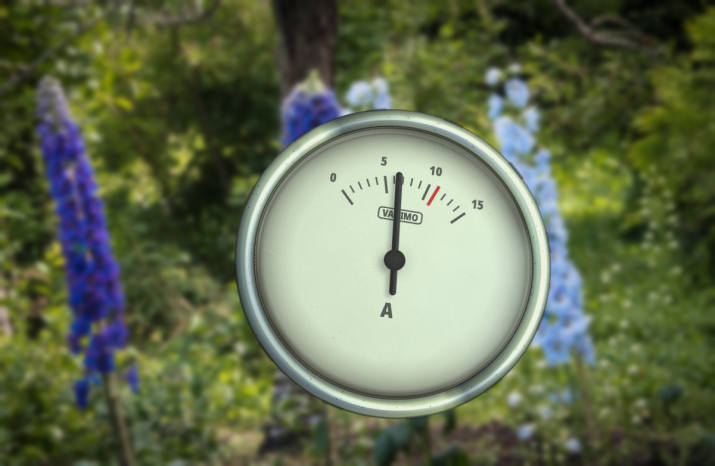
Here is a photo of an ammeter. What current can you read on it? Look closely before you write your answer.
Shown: 6.5 A
